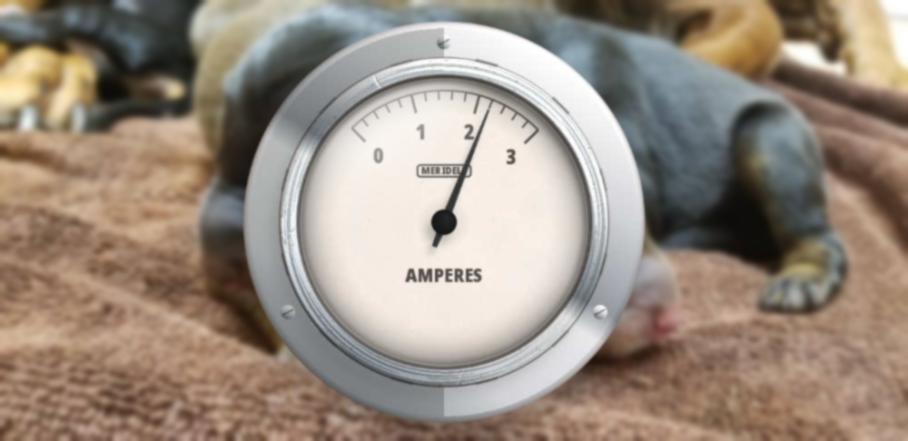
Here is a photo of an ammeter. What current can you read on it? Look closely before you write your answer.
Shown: 2.2 A
